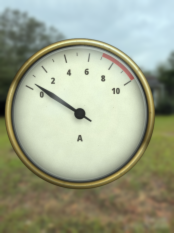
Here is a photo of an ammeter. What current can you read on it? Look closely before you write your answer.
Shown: 0.5 A
